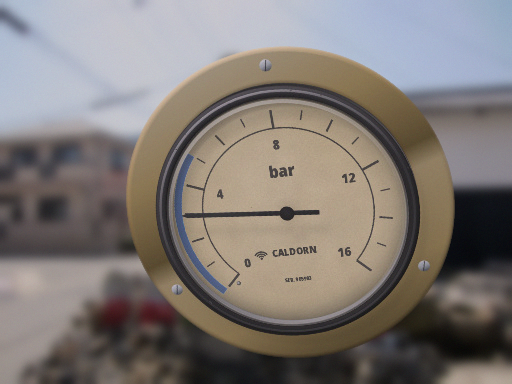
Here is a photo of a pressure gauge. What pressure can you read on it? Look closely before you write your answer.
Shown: 3 bar
